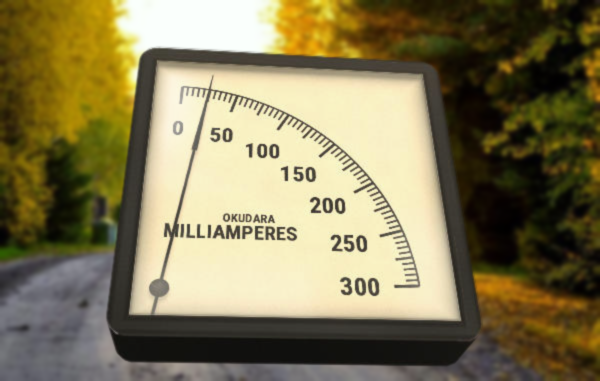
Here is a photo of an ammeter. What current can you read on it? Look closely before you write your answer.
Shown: 25 mA
